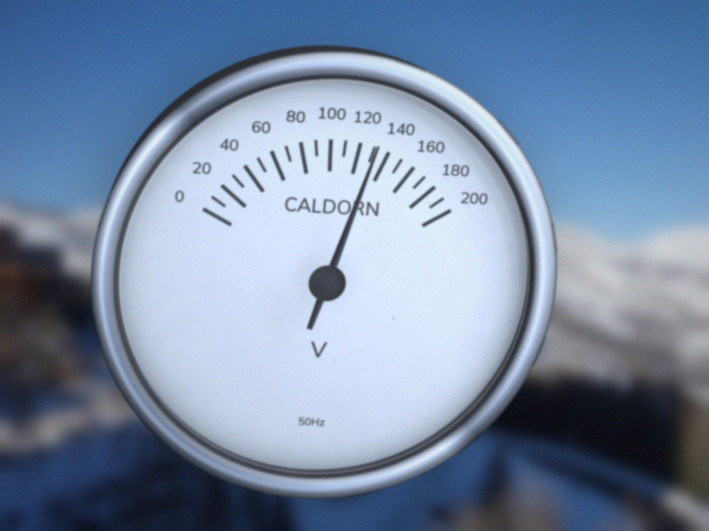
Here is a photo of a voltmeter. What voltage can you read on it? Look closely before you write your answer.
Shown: 130 V
